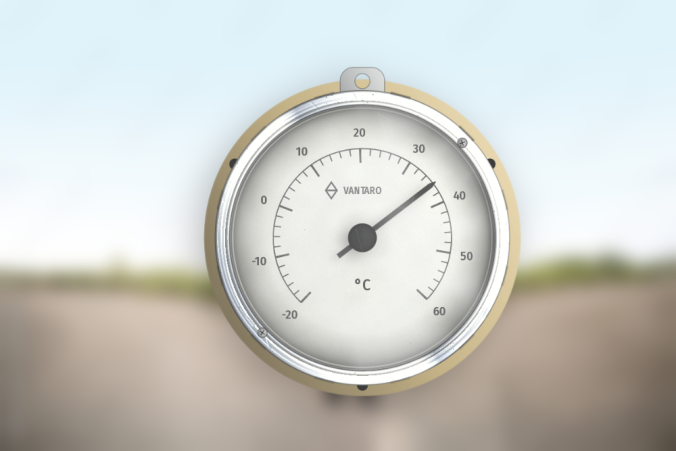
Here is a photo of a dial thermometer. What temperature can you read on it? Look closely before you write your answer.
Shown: 36 °C
